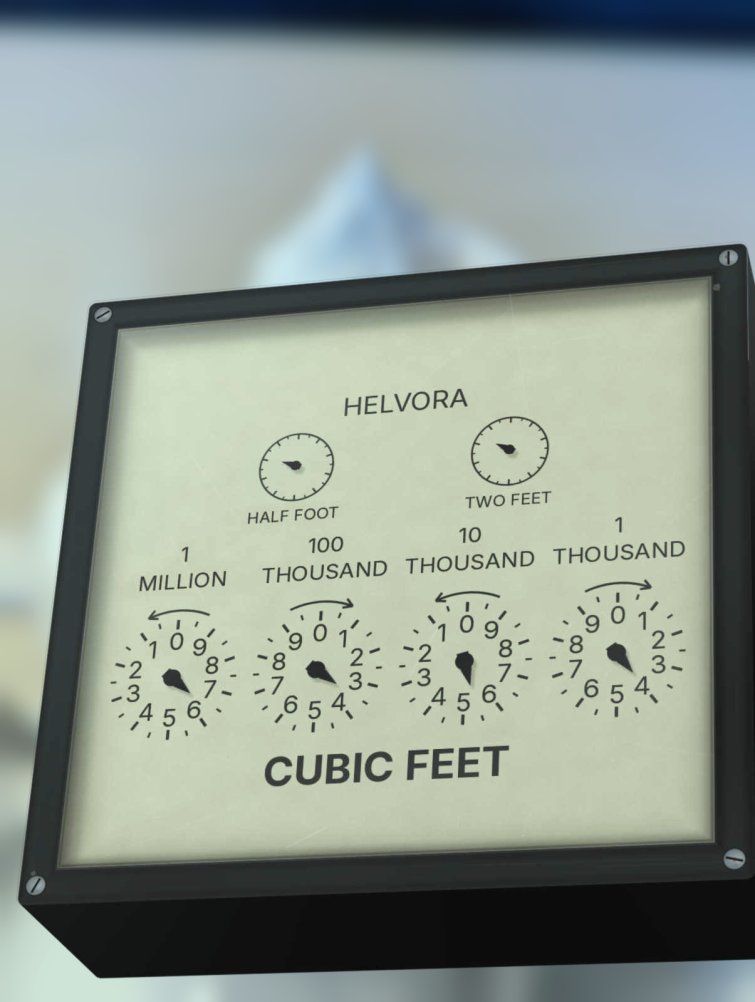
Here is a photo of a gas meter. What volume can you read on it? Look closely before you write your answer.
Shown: 635400 ft³
